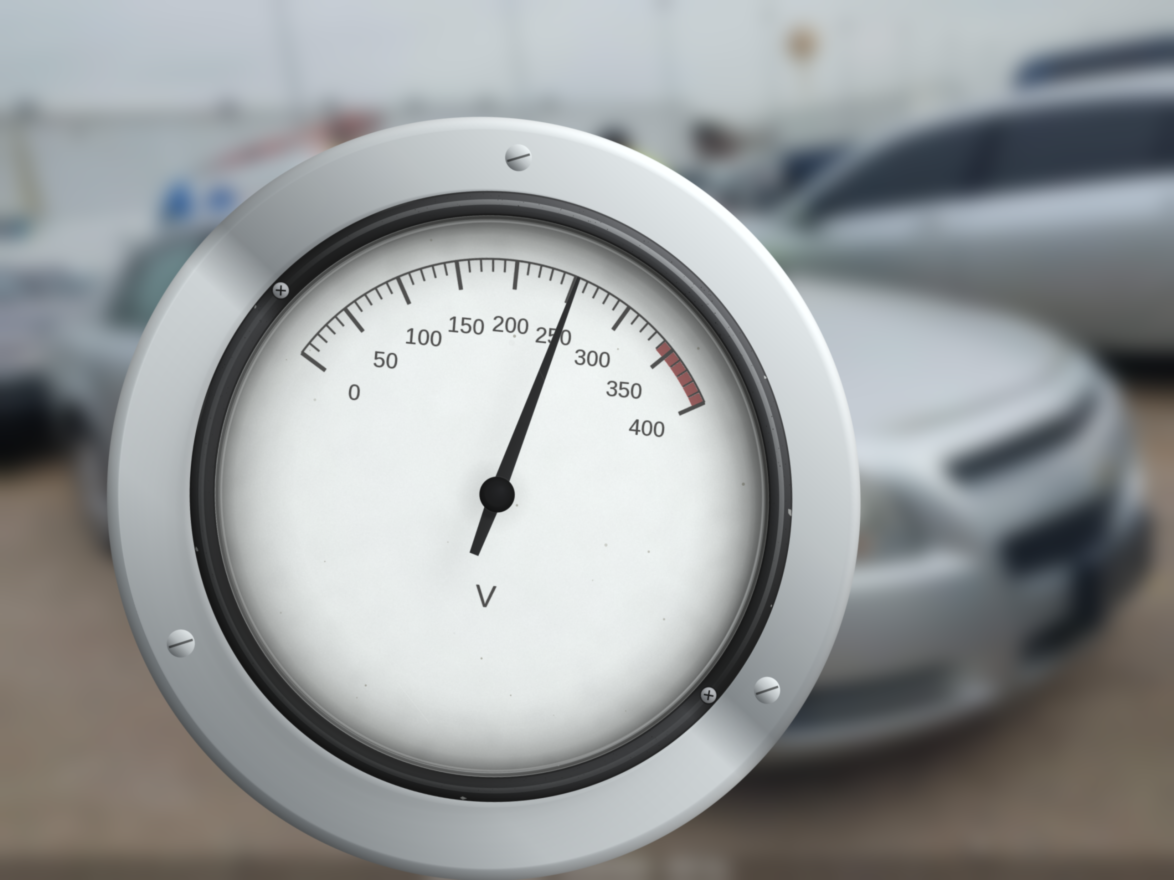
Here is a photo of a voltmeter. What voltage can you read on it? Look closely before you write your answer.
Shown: 250 V
